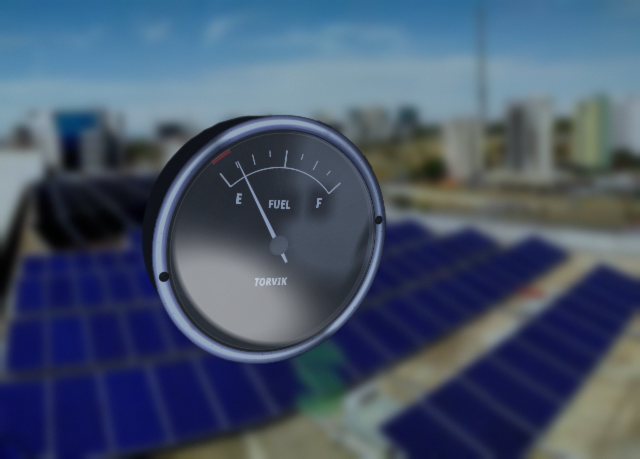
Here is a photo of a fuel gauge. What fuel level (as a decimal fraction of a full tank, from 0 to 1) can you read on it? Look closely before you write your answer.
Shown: 0.125
